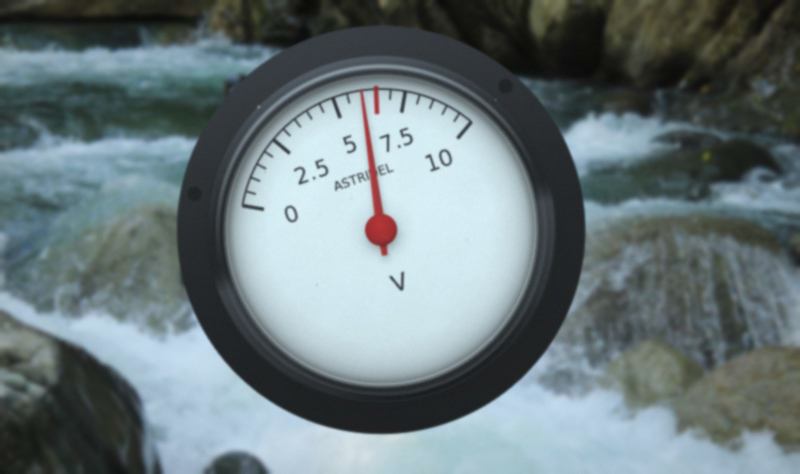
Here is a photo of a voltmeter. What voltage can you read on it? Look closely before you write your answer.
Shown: 6 V
